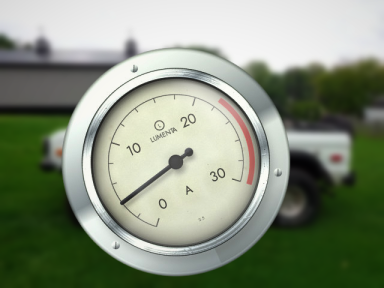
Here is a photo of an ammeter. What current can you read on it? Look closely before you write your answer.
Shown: 4 A
